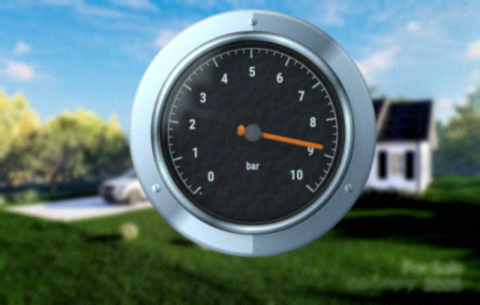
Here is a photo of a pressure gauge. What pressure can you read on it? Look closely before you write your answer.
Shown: 8.8 bar
